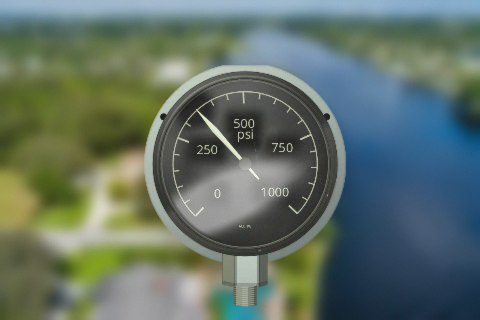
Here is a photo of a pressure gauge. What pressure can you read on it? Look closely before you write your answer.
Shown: 350 psi
